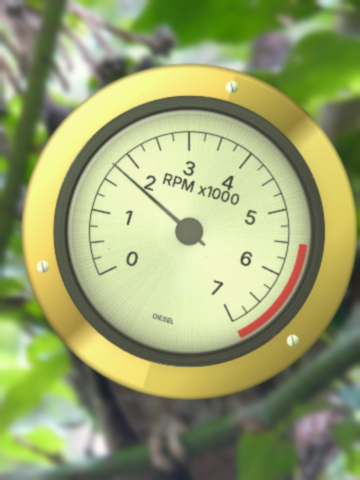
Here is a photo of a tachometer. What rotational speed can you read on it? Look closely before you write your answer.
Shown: 1750 rpm
